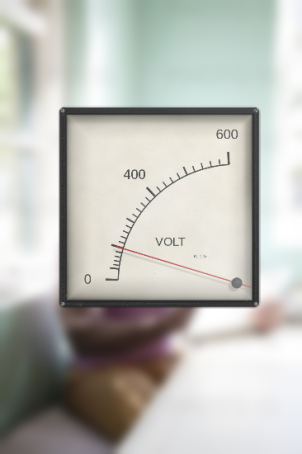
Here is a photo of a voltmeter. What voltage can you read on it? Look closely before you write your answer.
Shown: 200 V
